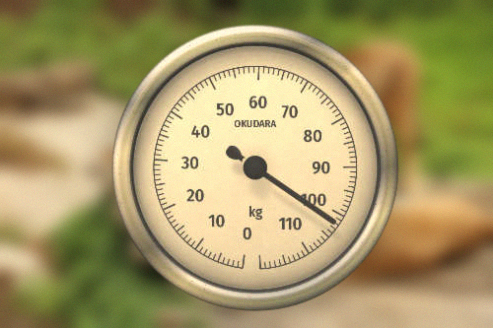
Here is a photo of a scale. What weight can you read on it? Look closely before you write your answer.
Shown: 102 kg
